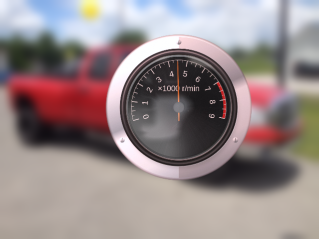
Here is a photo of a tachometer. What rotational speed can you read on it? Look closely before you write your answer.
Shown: 4500 rpm
